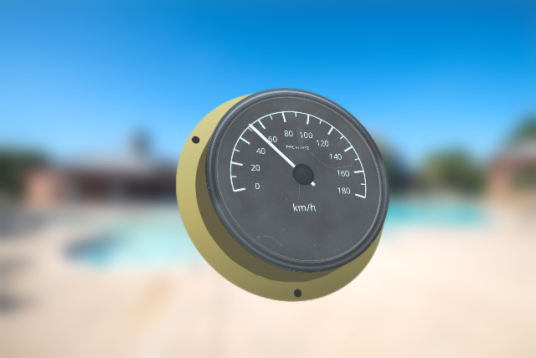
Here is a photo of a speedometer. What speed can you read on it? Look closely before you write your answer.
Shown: 50 km/h
